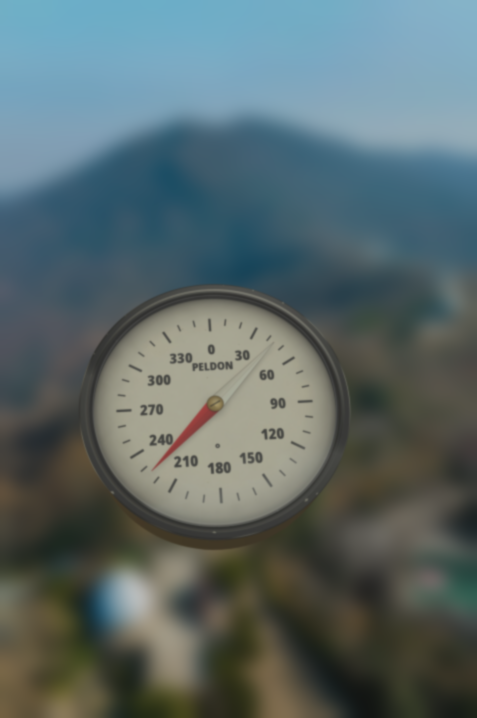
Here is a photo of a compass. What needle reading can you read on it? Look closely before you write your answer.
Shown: 225 °
